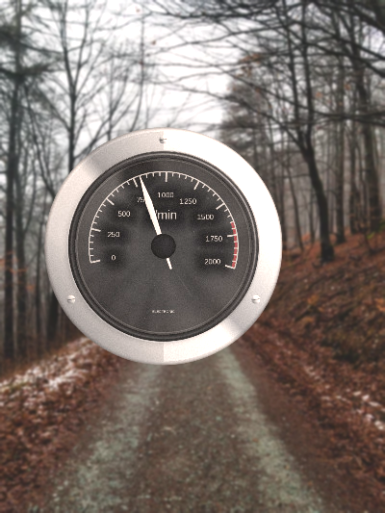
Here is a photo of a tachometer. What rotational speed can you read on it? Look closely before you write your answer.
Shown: 800 rpm
